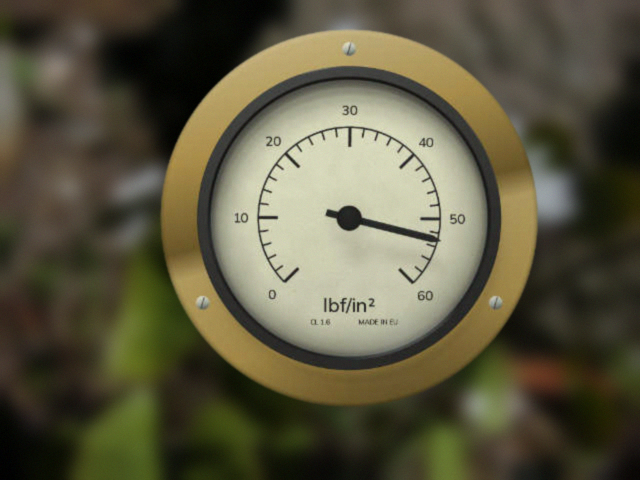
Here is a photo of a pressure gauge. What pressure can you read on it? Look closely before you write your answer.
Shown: 53 psi
